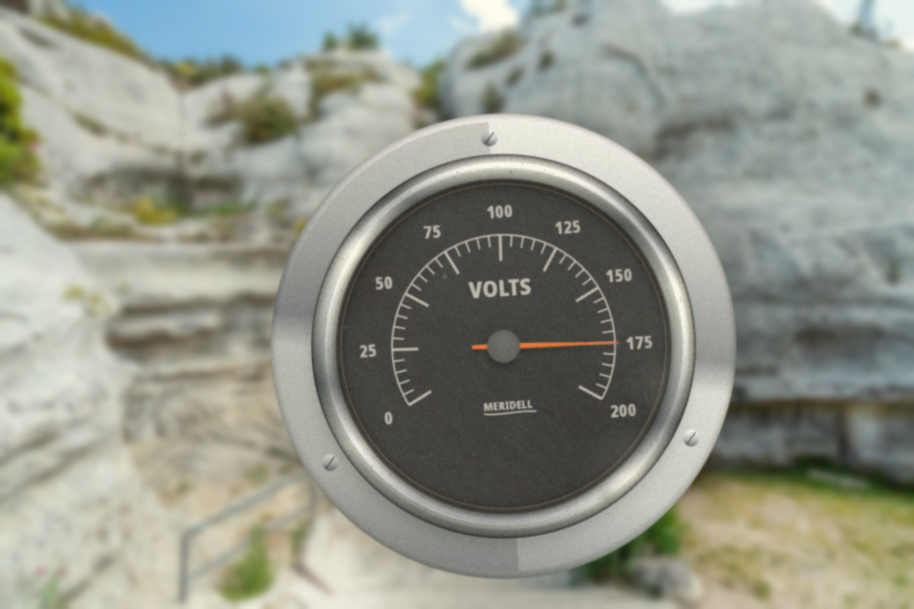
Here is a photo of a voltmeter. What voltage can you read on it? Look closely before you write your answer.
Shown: 175 V
